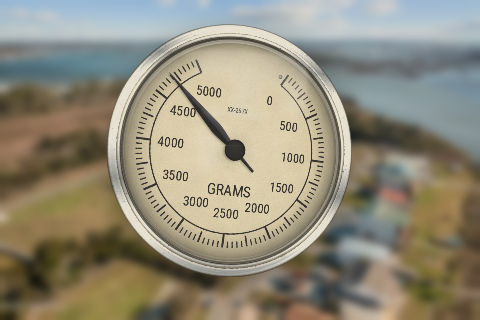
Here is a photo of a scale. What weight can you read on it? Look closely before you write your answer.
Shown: 4700 g
